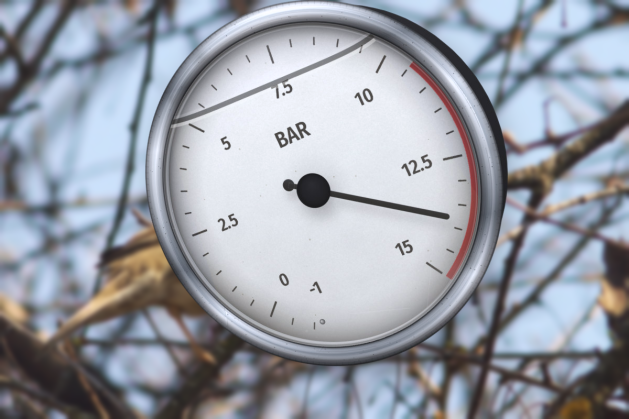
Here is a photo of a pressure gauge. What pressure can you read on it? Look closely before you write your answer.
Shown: 13.75 bar
